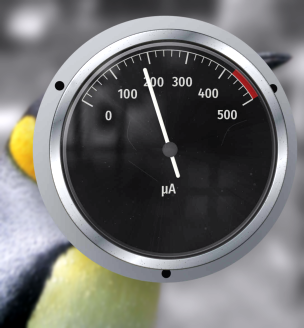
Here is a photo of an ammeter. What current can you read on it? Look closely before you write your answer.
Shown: 180 µA
